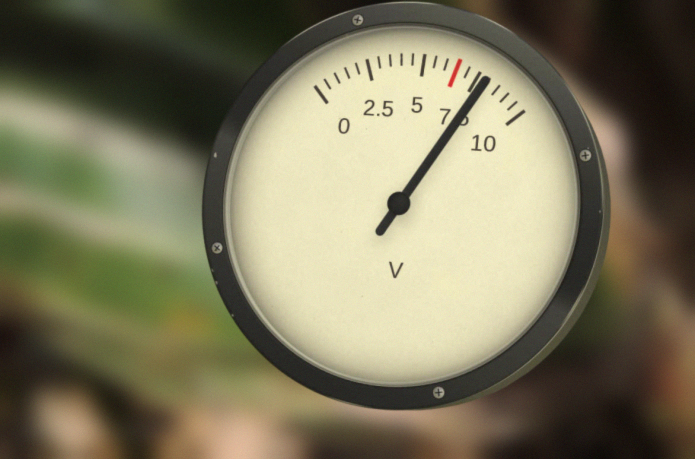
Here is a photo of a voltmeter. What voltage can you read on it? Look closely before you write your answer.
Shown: 8 V
